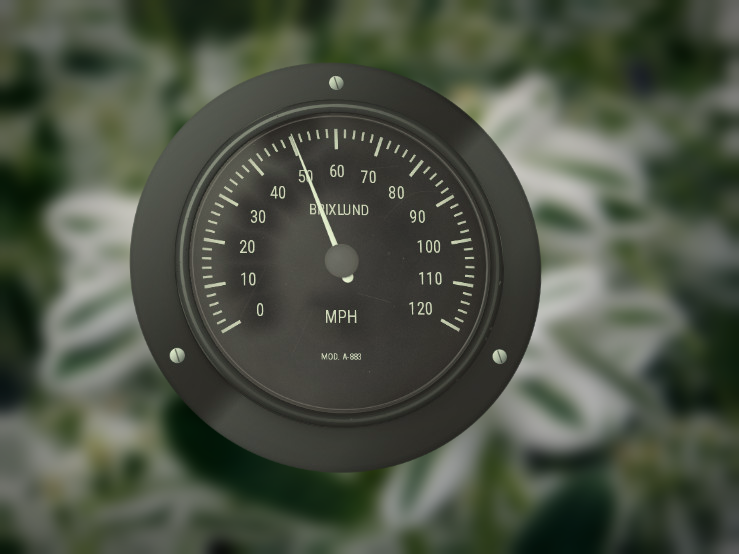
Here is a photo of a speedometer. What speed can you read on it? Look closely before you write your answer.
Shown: 50 mph
